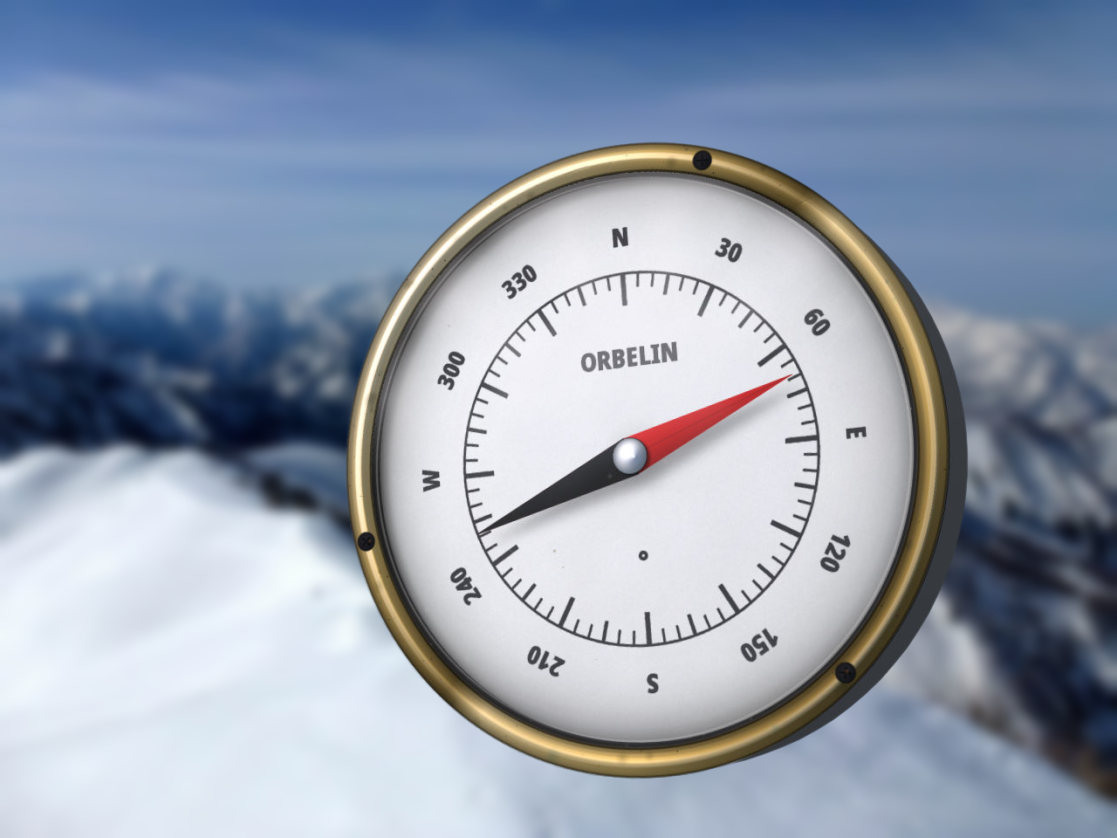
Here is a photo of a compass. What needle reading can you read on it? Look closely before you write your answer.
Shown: 70 °
